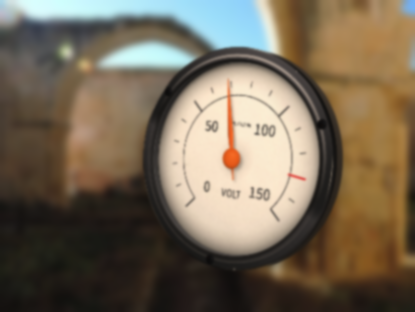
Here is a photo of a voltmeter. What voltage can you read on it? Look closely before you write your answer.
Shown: 70 V
